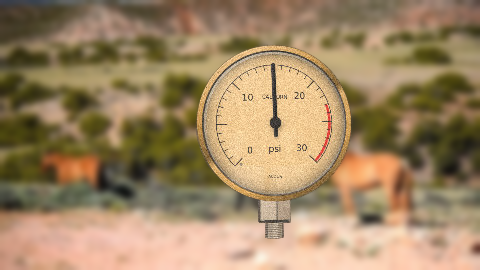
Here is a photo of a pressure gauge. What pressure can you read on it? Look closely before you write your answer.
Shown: 15 psi
